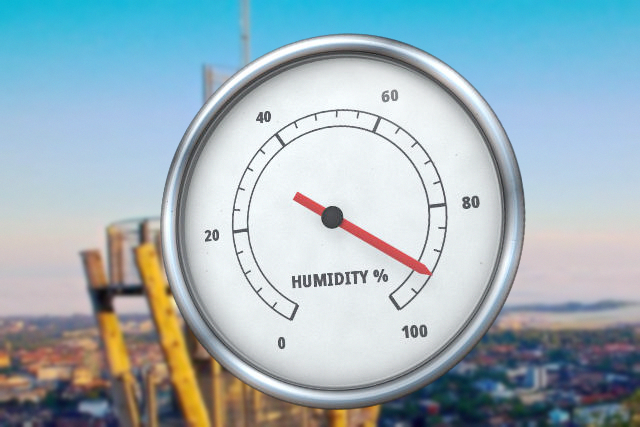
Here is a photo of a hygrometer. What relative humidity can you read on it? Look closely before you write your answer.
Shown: 92 %
